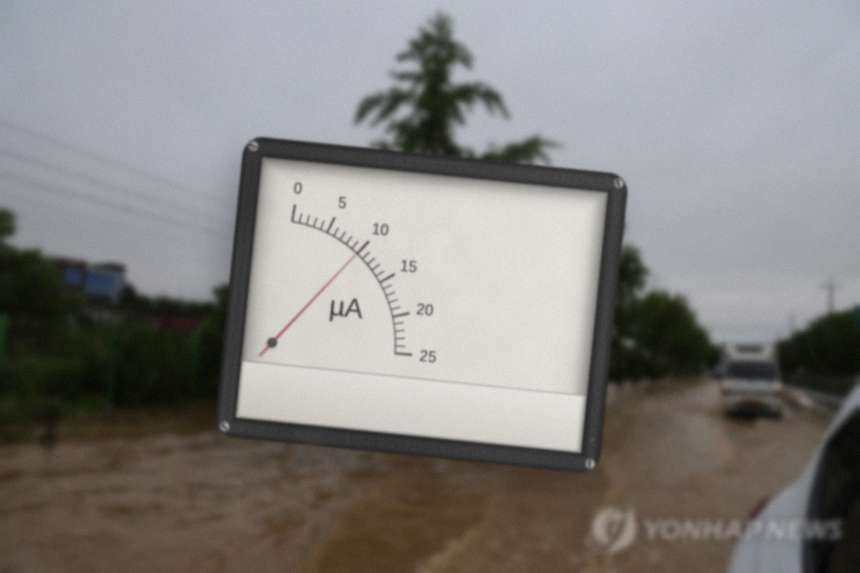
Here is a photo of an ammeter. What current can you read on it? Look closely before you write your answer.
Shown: 10 µA
